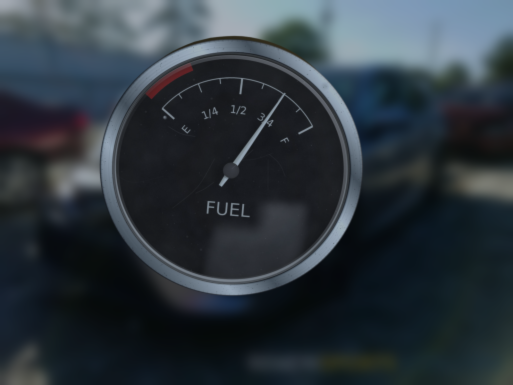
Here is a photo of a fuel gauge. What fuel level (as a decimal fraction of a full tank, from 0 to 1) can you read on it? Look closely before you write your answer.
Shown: 0.75
